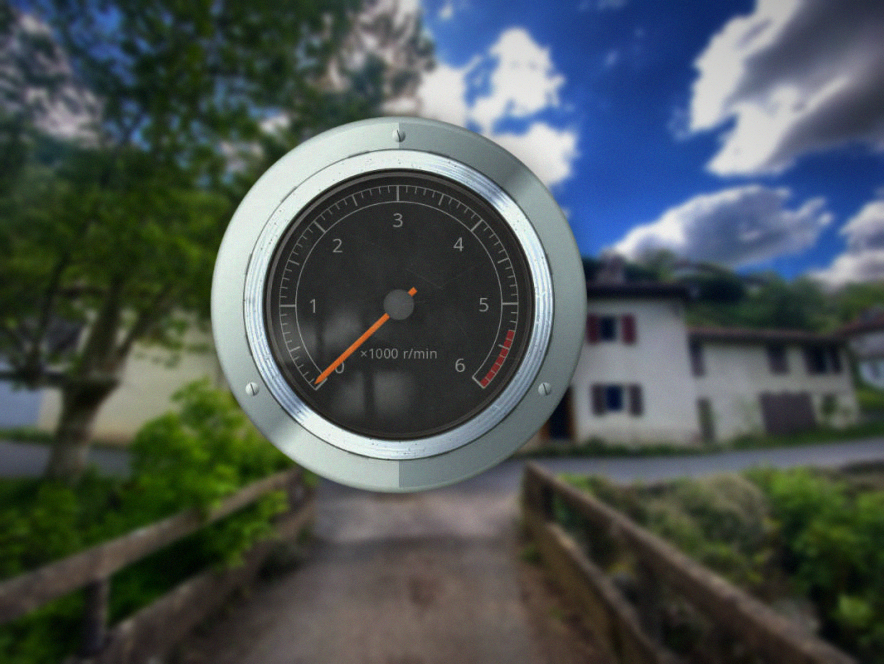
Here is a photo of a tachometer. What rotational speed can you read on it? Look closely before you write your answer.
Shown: 50 rpm
